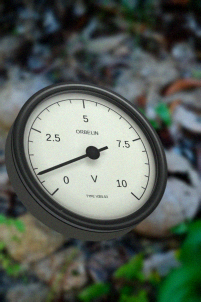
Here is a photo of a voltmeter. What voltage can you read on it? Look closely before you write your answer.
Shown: 0.75 V
